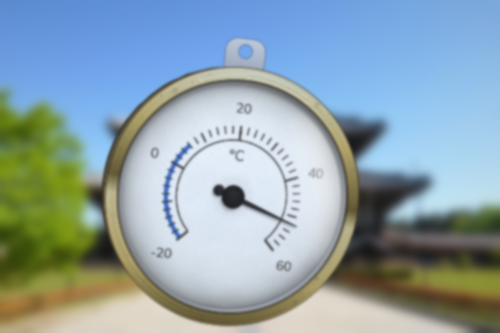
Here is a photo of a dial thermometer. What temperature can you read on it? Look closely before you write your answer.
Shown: 52 °C
